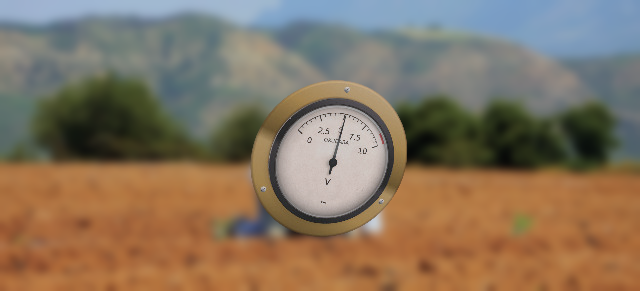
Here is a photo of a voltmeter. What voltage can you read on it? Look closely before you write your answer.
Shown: 5 V
